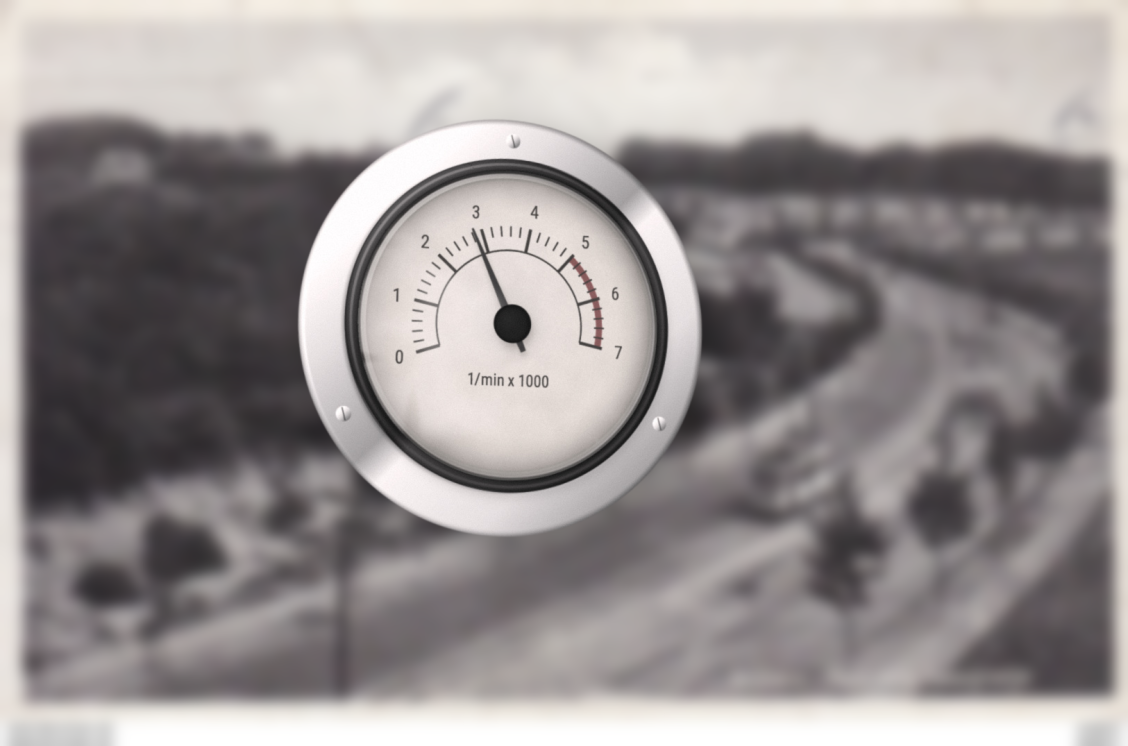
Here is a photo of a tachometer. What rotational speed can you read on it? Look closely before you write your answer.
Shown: 2800 rpm
